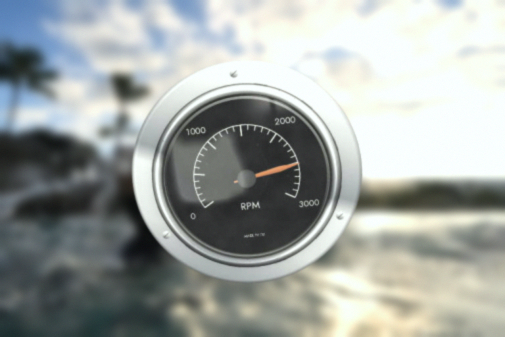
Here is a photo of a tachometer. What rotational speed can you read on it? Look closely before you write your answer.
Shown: 2500 rpm
